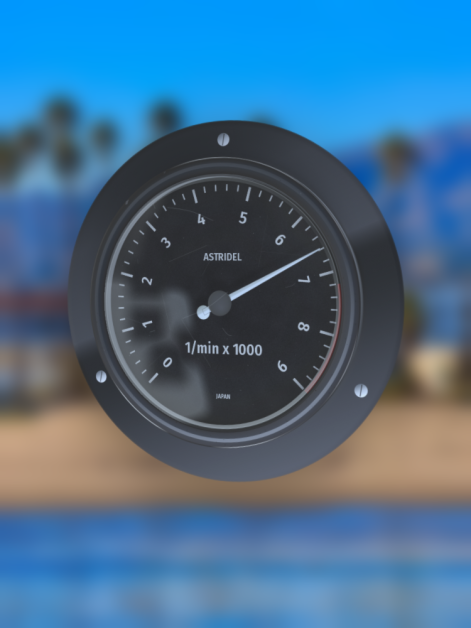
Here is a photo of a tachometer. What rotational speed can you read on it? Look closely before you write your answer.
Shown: 6600 rpm
